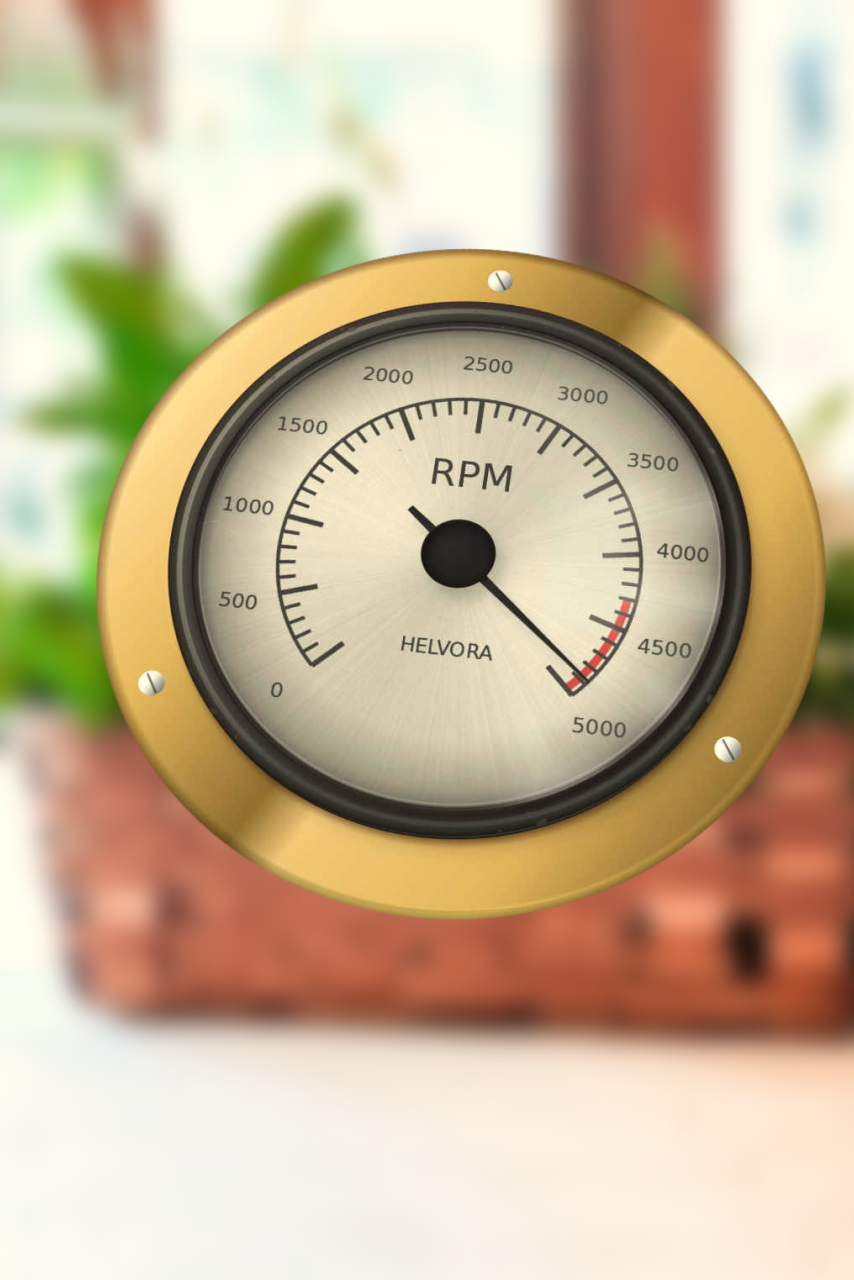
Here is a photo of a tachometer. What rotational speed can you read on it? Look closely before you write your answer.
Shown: 4900 rpm
